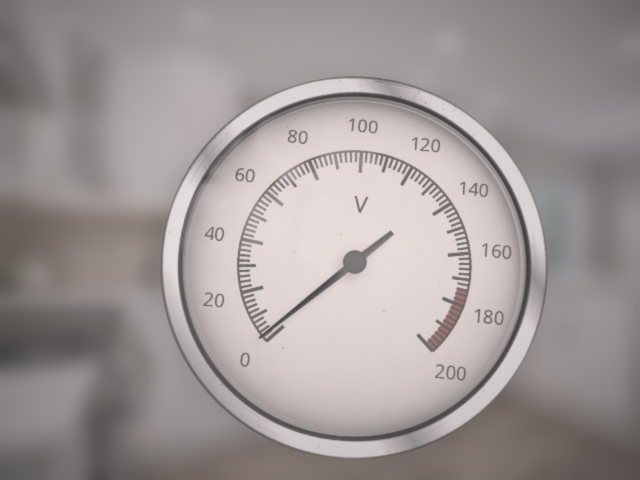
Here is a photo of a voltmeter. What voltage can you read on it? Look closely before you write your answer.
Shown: 2 V
